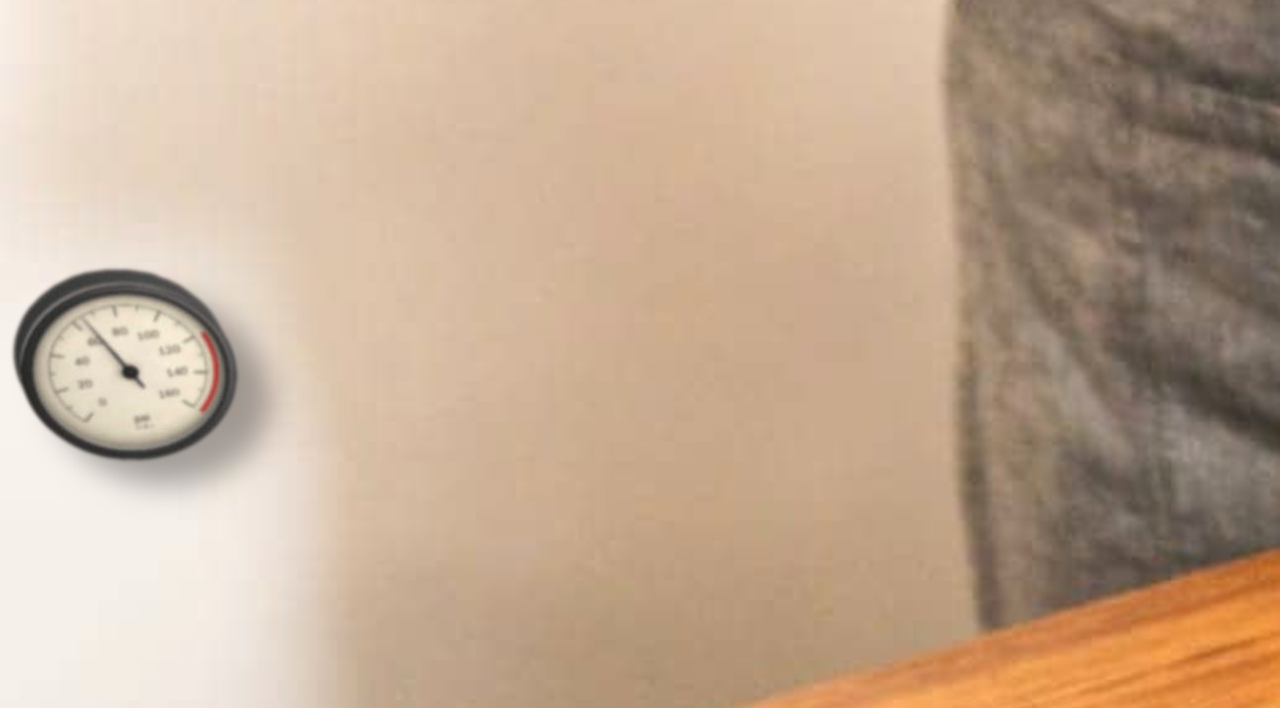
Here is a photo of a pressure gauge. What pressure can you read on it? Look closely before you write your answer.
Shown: 65 psi
